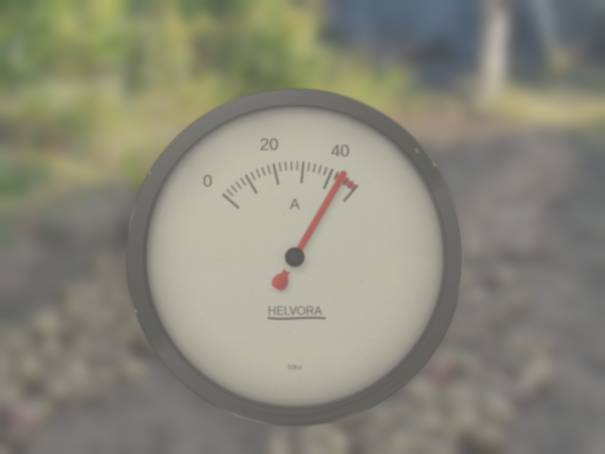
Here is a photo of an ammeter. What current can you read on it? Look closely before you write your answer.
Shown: 44 A
